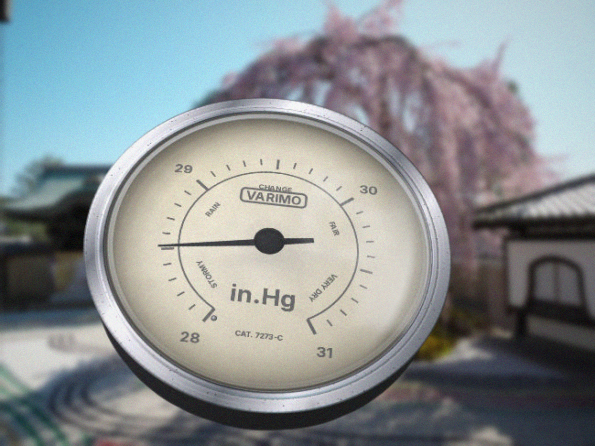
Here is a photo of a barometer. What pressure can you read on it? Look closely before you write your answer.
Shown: 28.5 inHg
